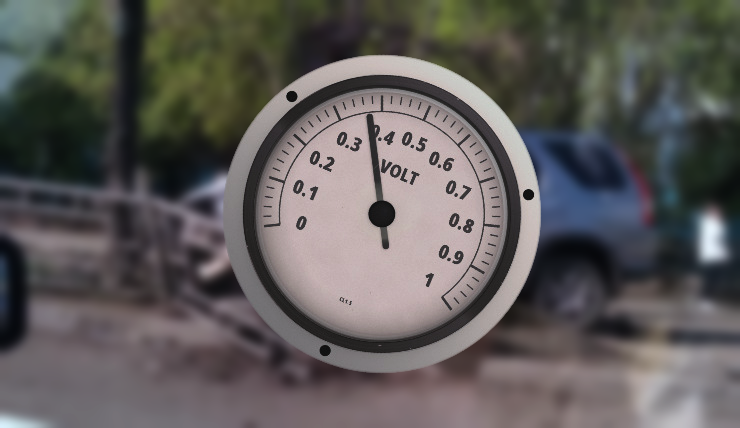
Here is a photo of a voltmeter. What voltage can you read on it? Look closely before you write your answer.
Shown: 0.37 V
